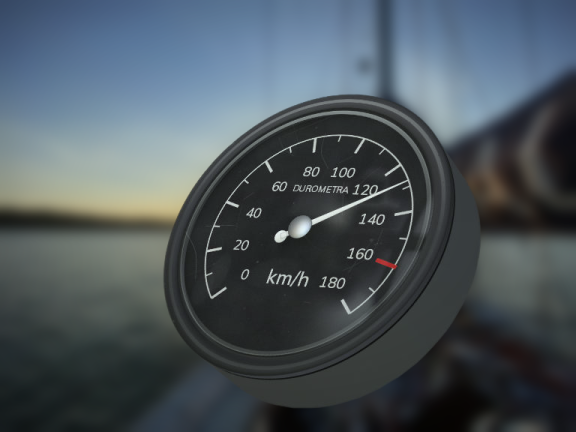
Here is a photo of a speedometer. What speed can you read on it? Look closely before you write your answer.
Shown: 130 km/h
